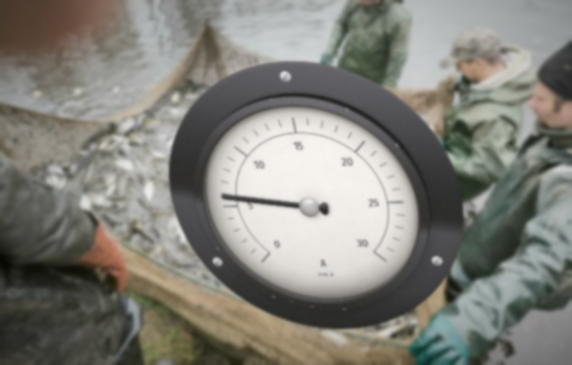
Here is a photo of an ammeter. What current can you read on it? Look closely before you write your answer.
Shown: 6 A
